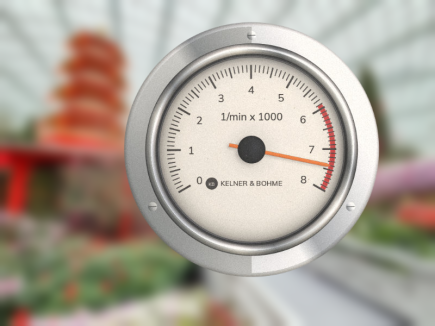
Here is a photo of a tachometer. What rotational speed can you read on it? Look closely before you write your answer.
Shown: 7400 rpm
